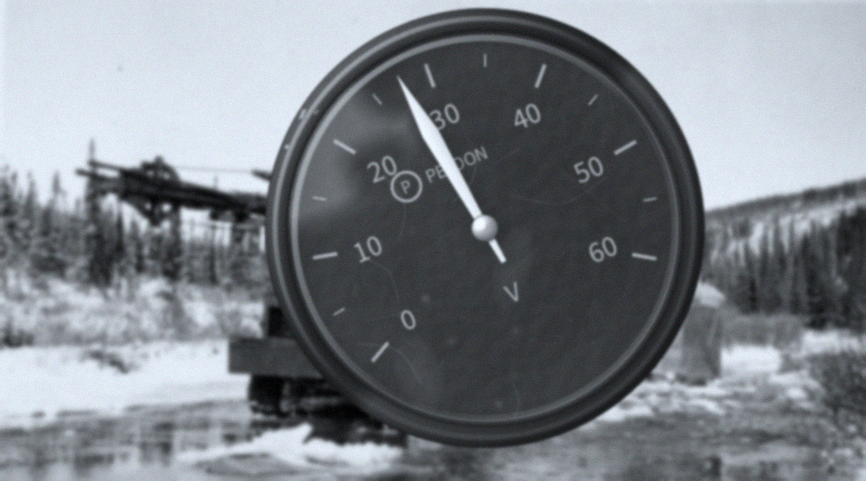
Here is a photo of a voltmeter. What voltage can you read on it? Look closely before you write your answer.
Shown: 27.5 V
